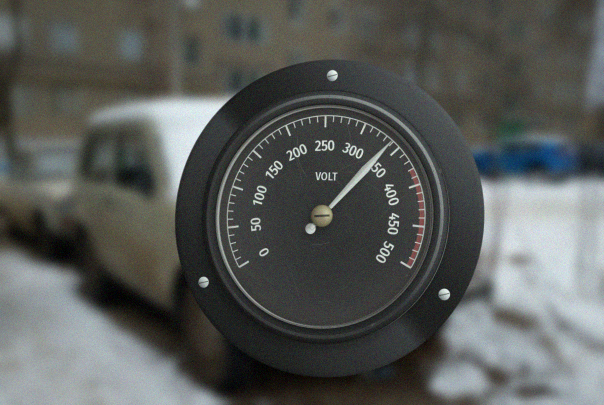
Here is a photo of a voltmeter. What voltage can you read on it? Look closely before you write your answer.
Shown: 340 V
